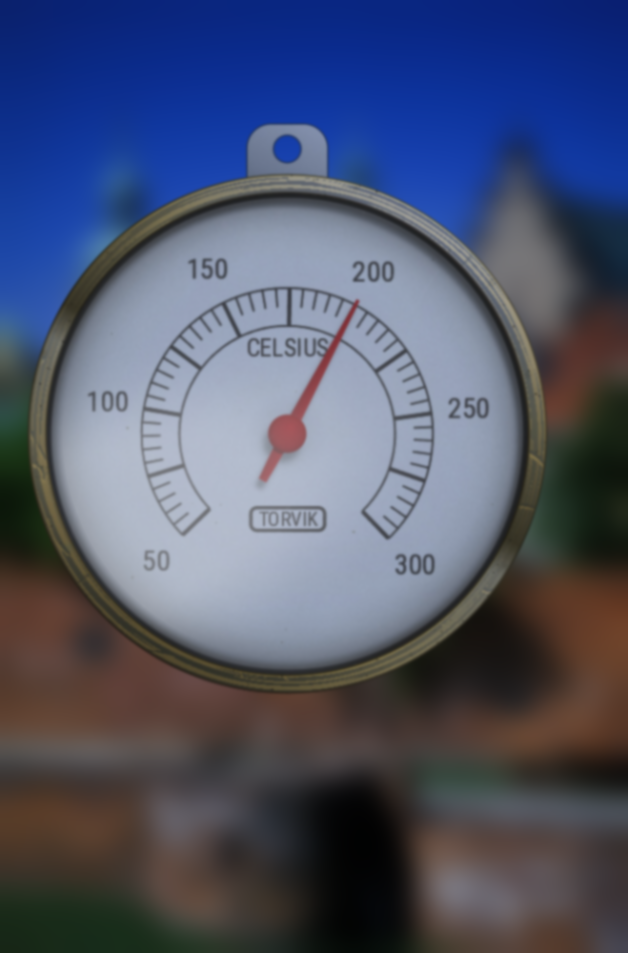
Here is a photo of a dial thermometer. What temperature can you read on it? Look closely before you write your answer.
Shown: 200 °C
